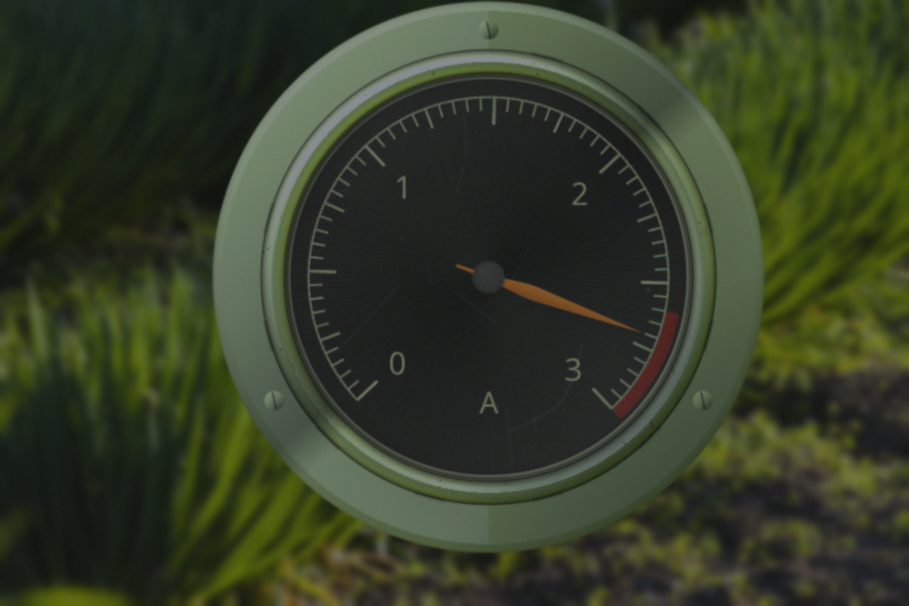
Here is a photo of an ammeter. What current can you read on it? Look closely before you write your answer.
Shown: 2.7 A
